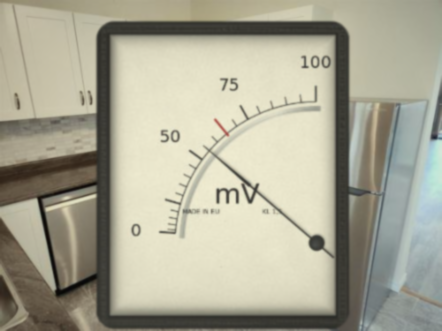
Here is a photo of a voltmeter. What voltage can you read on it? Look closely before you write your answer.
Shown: 55 mV
